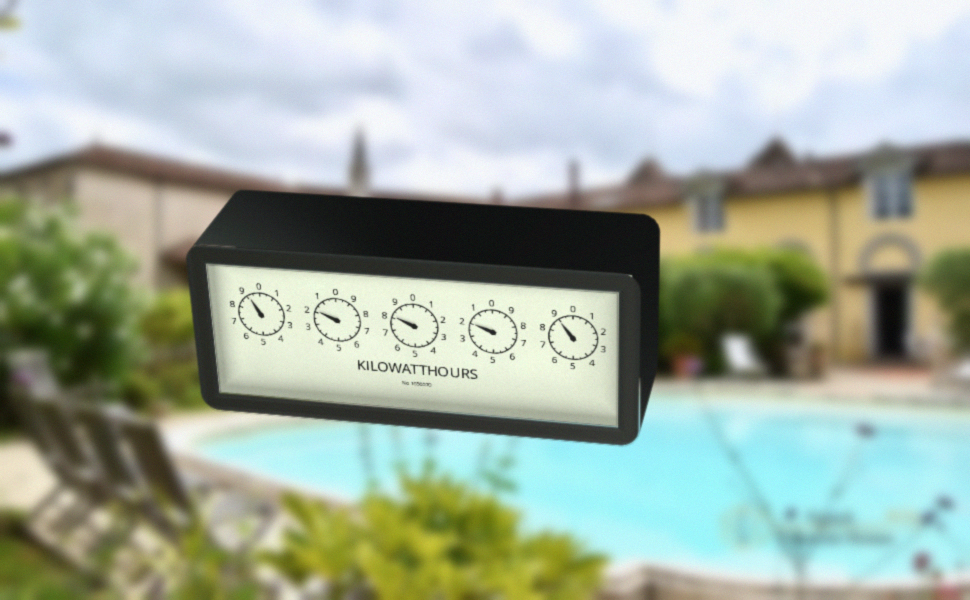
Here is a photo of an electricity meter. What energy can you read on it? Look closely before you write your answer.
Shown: 91819 kWh
